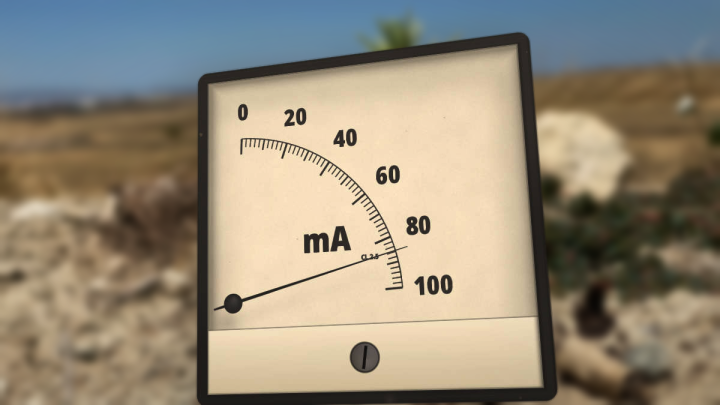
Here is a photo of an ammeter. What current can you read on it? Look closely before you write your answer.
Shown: 86 mA
